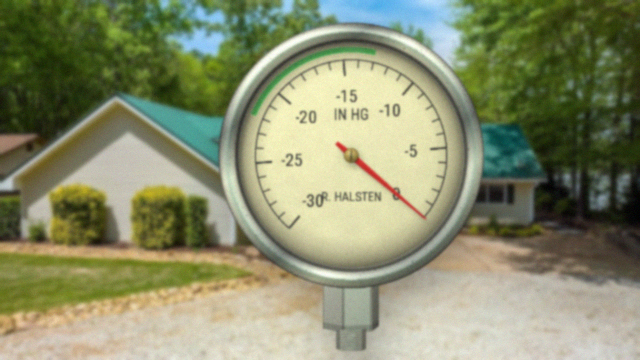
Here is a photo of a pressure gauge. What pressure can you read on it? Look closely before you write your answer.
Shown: 0 inHg
